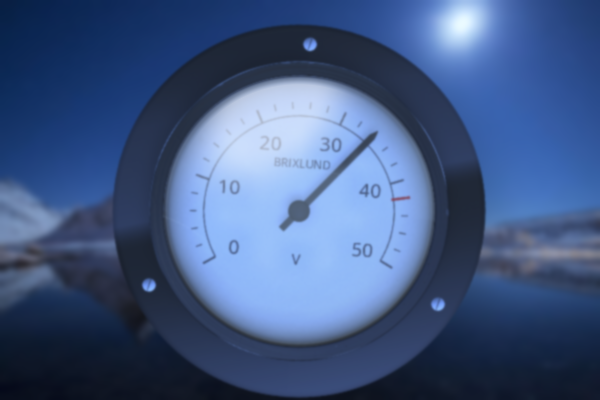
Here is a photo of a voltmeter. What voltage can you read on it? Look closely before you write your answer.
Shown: 34 V
